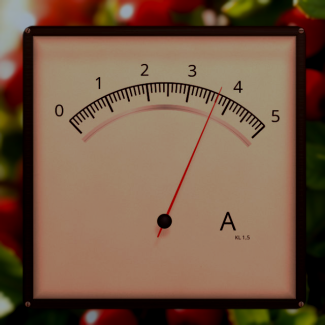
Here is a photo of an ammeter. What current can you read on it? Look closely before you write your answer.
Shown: 3.7 A
